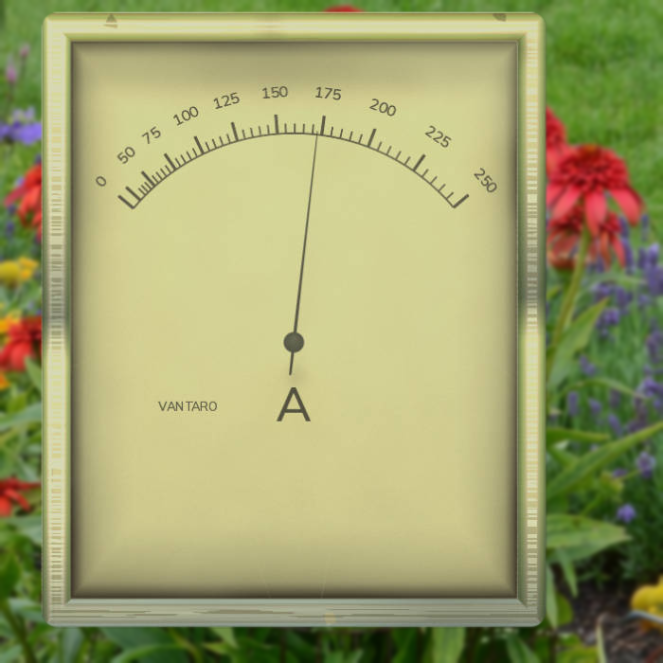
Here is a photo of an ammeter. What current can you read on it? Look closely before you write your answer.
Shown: 172.5 A
